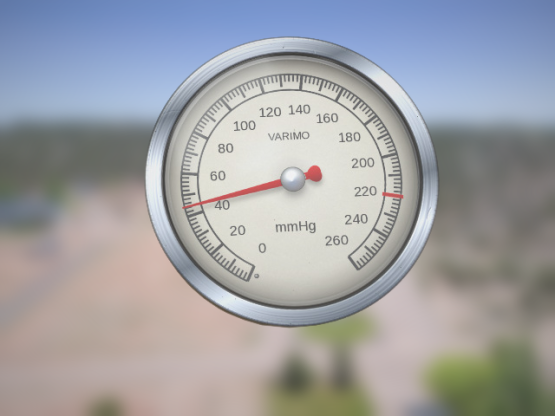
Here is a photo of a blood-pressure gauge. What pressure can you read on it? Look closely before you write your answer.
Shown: 44 mmHg
